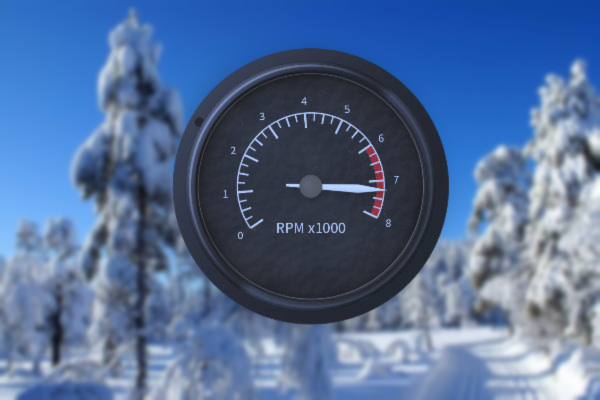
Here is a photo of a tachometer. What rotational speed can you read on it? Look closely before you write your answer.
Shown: 7250 rpm
